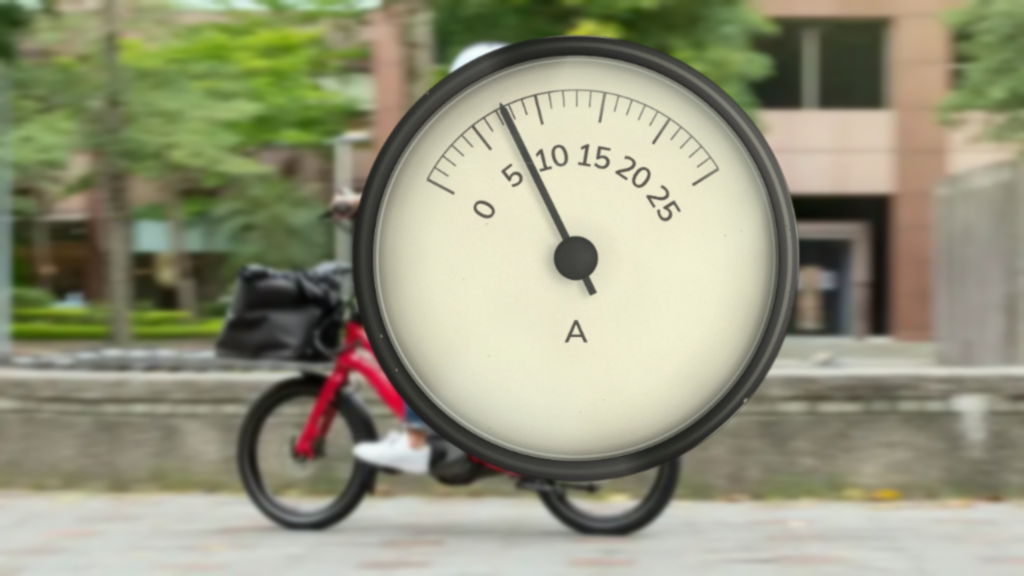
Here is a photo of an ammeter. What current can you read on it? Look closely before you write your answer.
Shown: 7.5 A
